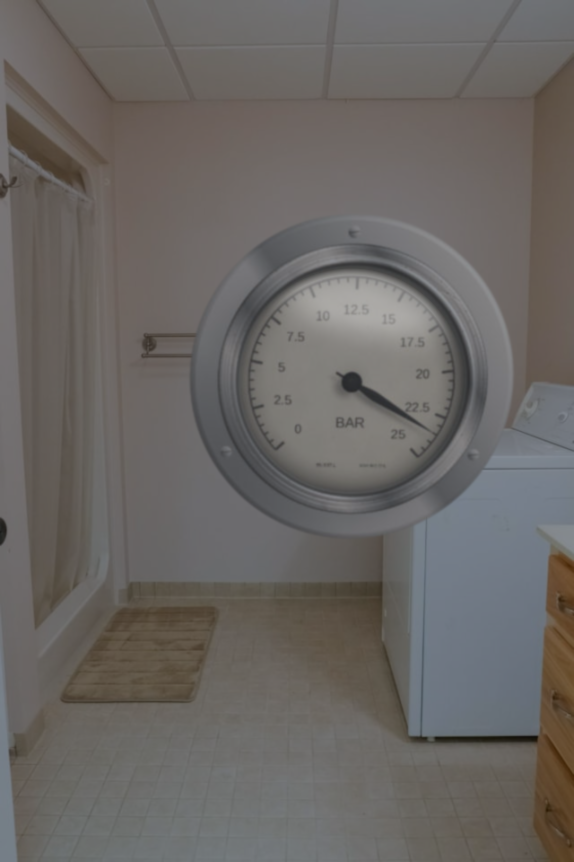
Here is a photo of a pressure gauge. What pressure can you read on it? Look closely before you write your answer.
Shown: 23.5 bar
